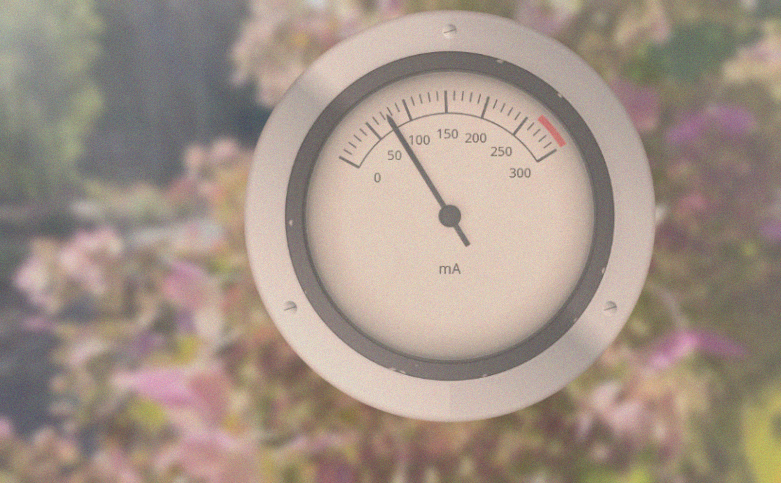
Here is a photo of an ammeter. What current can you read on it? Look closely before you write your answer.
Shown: 75 mA
